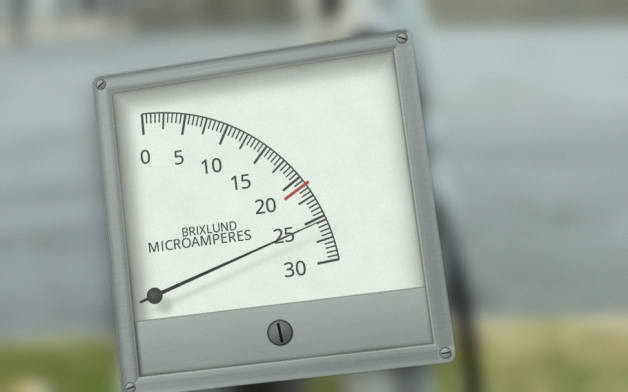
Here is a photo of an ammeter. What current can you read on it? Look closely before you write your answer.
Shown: 25.5 µA
